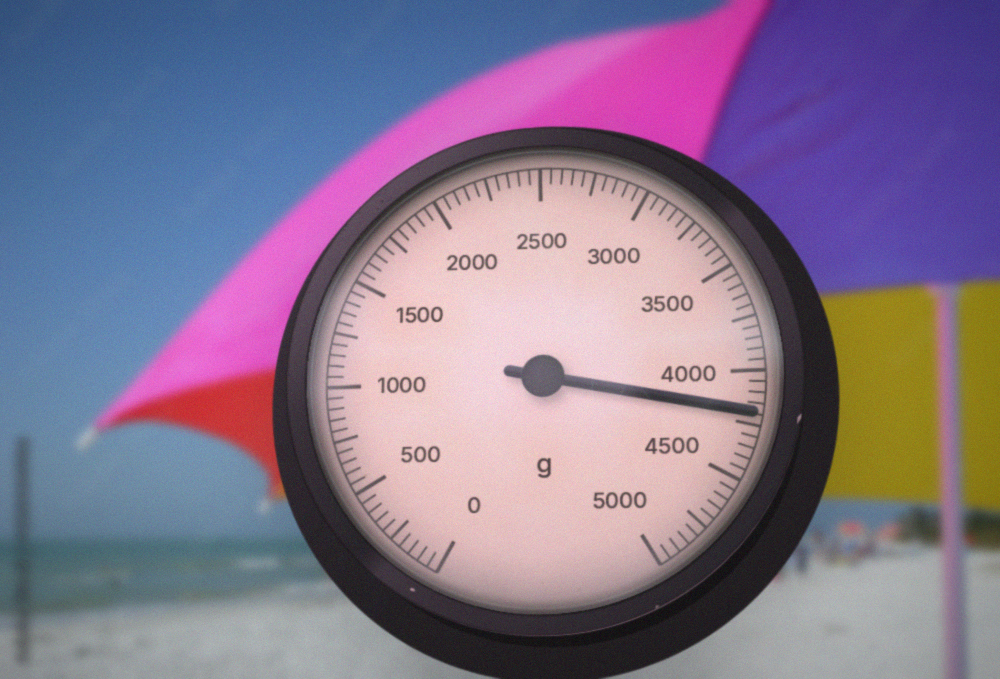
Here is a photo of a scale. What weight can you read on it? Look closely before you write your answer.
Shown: 4200 g
